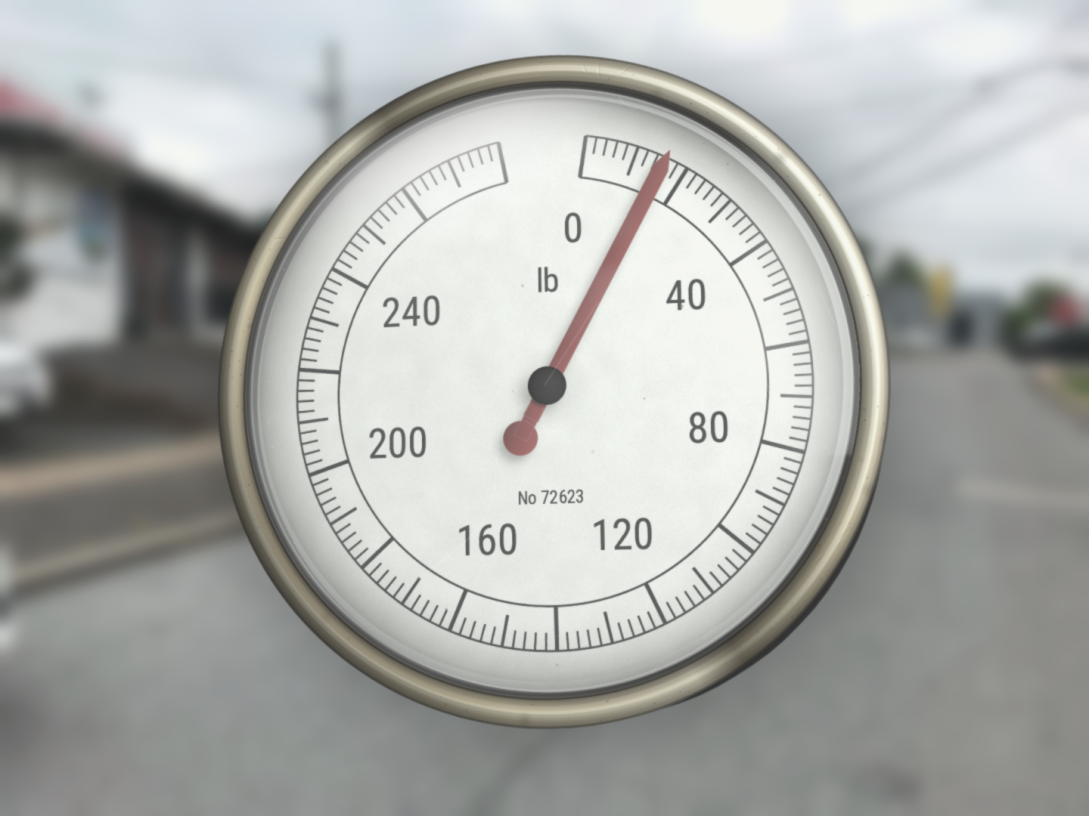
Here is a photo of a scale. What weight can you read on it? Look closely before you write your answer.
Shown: 16 lb
